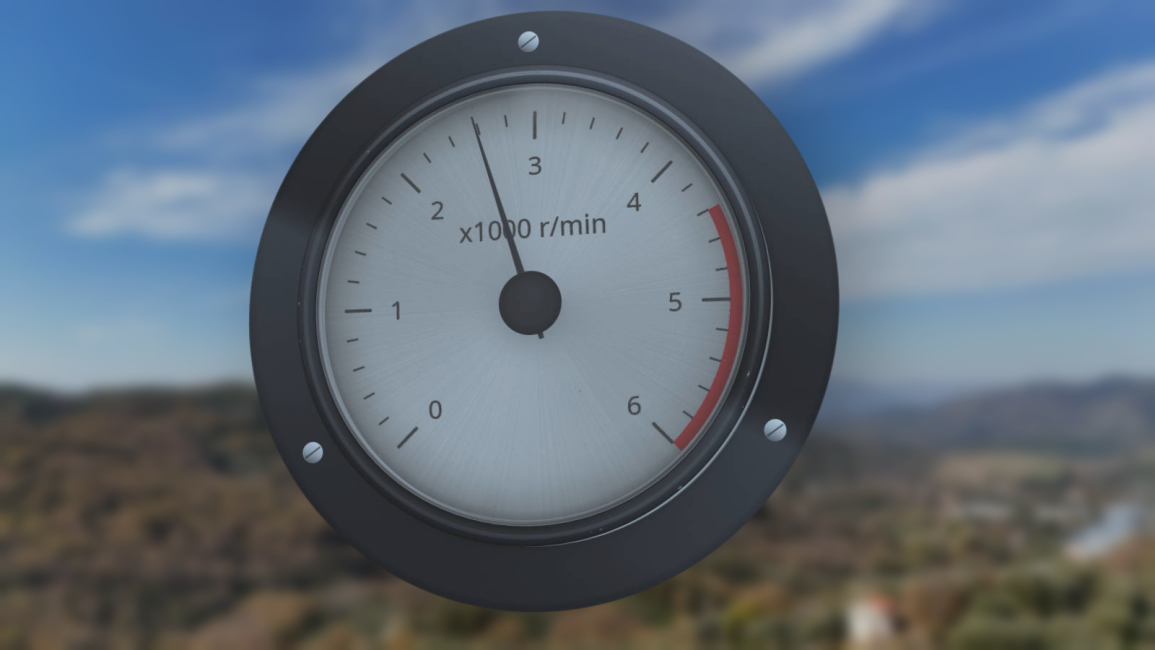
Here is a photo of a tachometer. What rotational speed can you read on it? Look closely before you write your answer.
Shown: 2600 rpm
